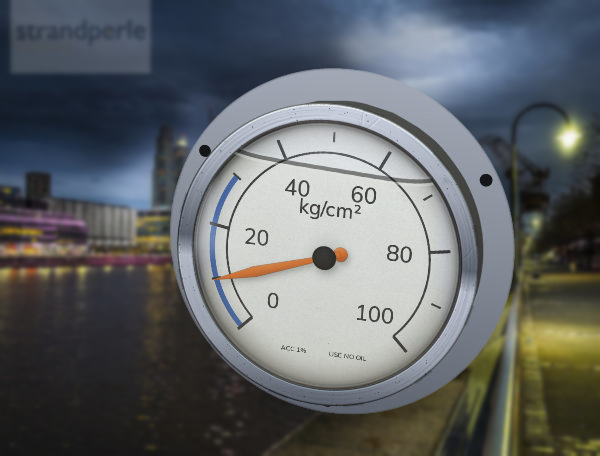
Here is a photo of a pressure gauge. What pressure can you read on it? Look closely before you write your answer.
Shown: 10 kg/cm²
